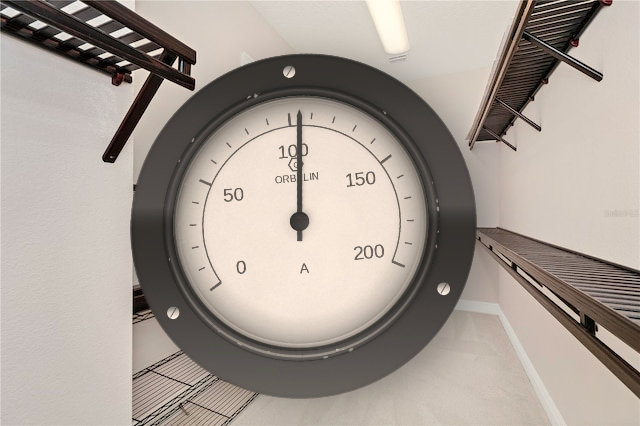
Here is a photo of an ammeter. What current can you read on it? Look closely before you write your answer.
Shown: 105 A
